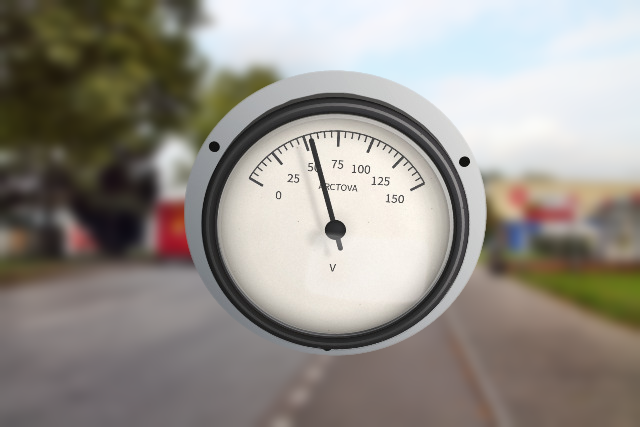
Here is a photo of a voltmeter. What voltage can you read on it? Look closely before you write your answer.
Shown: 55 V
